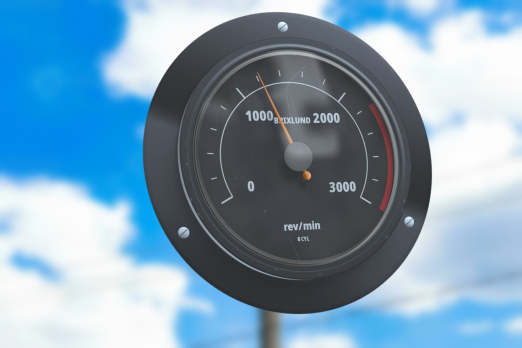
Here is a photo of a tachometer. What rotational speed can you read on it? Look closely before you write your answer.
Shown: 1200 rpm
